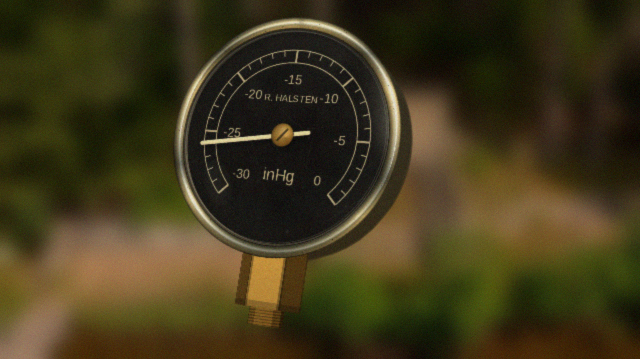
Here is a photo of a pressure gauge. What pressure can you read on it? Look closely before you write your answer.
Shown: -26 inHg
